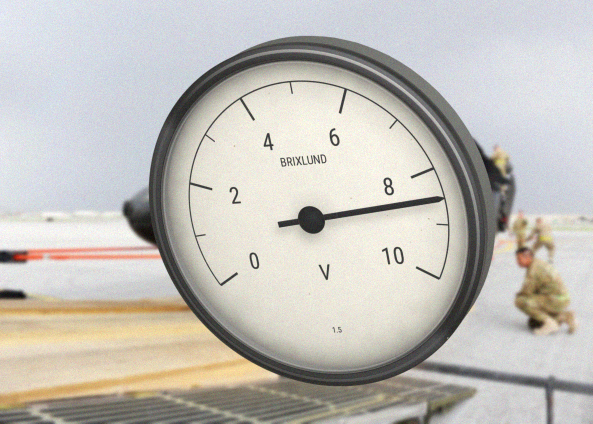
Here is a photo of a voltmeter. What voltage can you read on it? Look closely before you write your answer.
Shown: 8.5 V
